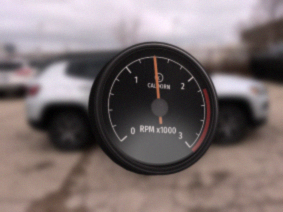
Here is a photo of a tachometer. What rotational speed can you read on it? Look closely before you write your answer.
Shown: 1400 rpm
